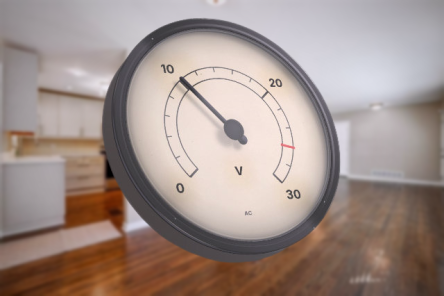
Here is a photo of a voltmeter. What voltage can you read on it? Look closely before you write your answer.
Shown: 10 V
